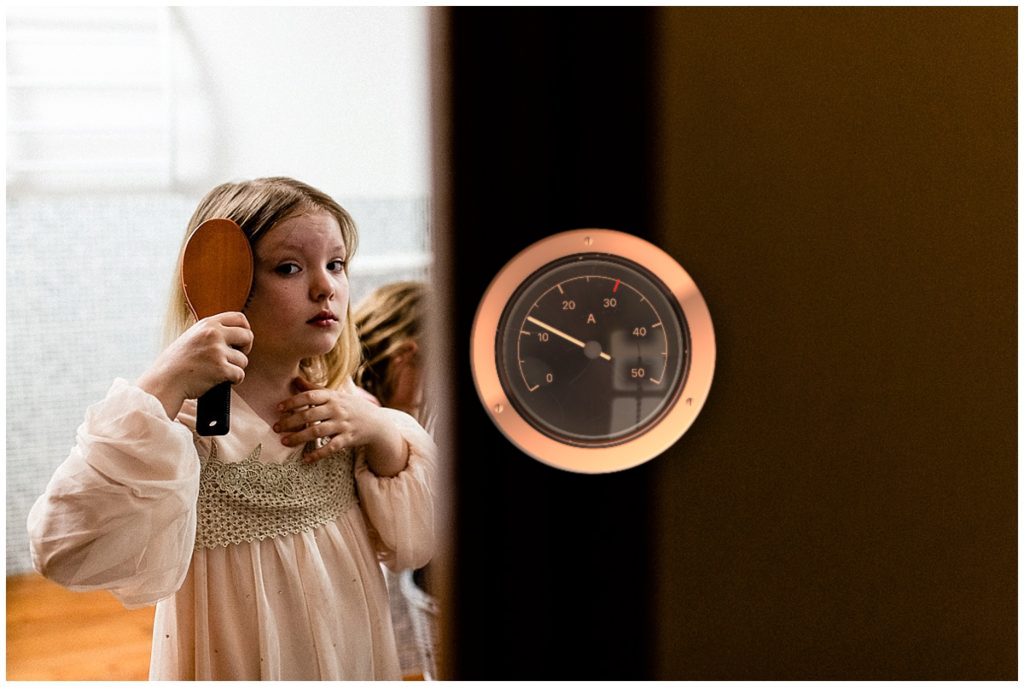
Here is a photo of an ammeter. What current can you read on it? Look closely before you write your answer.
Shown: 12.5 A
